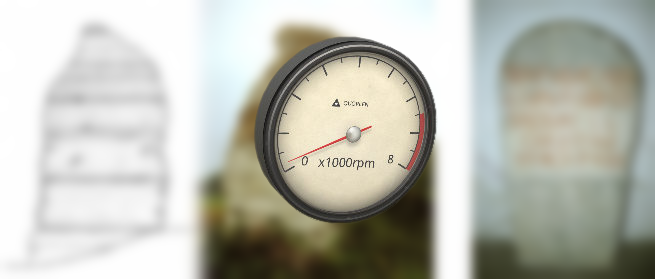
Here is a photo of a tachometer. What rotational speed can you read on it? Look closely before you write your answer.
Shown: 250 rpm
